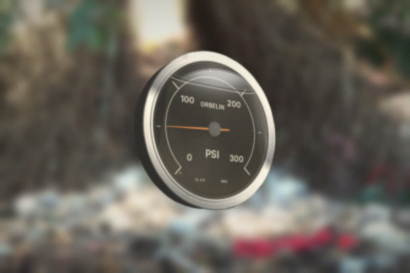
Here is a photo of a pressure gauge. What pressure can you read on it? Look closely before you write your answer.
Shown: 50 psi
